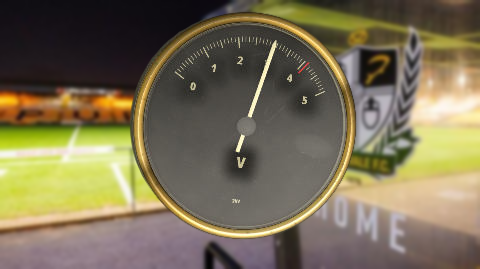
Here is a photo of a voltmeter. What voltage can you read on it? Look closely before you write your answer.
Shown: 3 V
